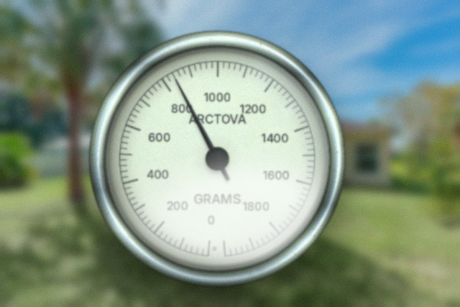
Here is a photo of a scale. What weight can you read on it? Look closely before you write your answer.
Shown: 840 g
